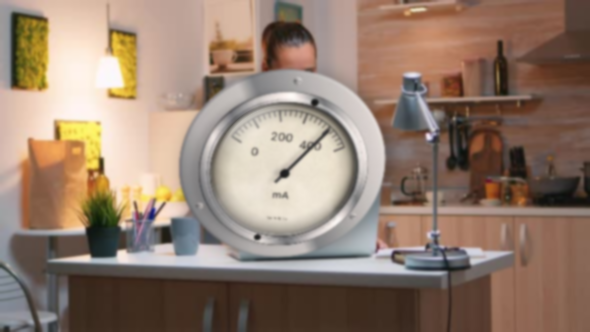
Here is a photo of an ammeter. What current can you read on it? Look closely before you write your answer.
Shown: 400 mA
